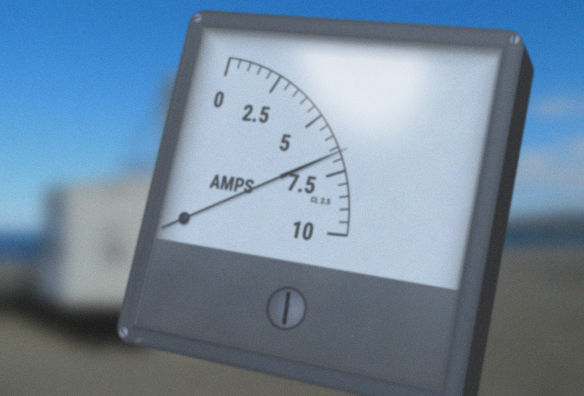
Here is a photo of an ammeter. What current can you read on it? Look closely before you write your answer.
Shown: 6.75 A
